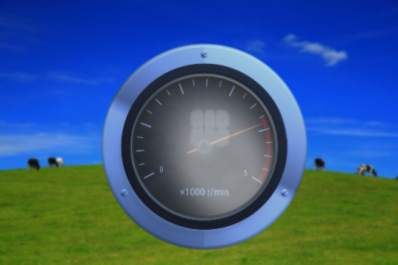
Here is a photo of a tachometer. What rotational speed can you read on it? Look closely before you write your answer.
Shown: 3875 rpm
